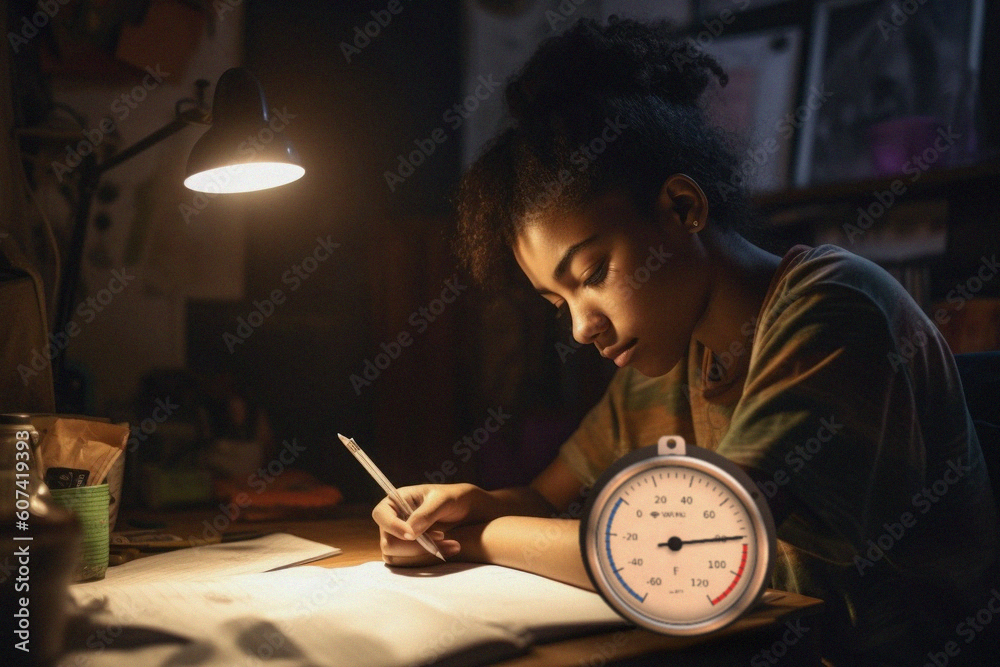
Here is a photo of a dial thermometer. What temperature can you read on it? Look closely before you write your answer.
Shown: 80 °F
